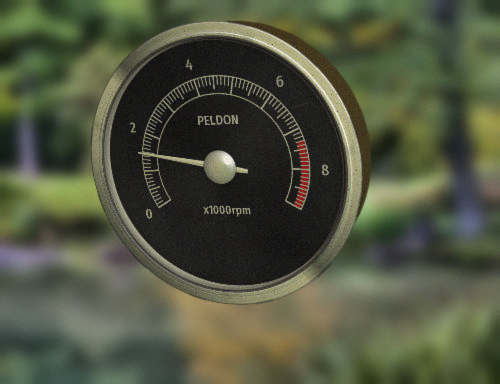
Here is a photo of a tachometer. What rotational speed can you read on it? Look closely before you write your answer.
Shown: 1500 rpm
